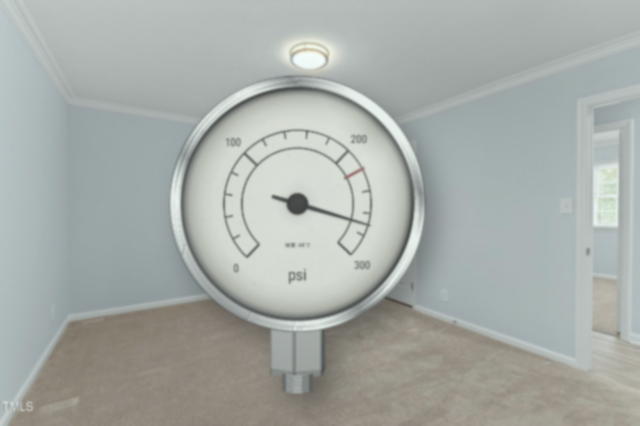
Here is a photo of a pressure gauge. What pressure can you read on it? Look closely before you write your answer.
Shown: 270 psi
